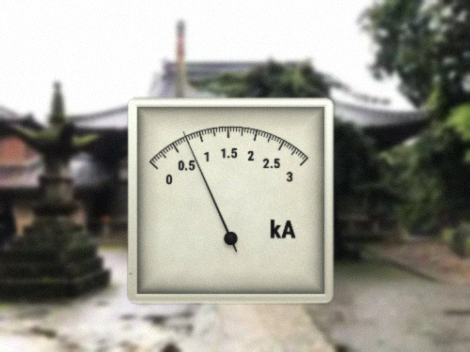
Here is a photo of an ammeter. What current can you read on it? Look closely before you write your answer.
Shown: 0.75 kA
